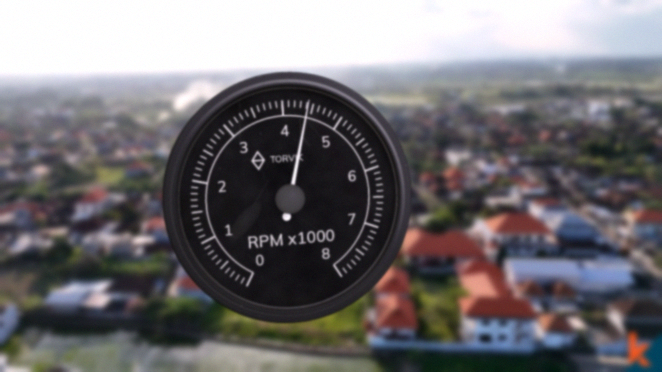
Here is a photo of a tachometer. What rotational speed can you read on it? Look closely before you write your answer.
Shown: 4400 rpm
